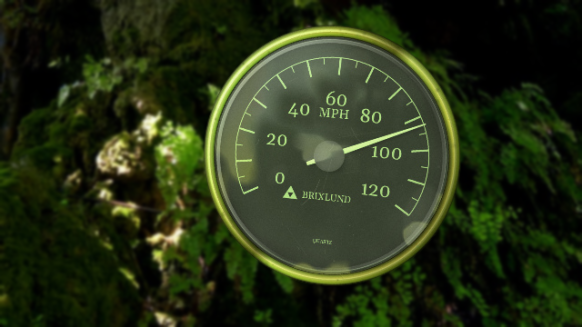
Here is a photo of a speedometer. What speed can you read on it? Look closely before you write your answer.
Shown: 92.5 mph
